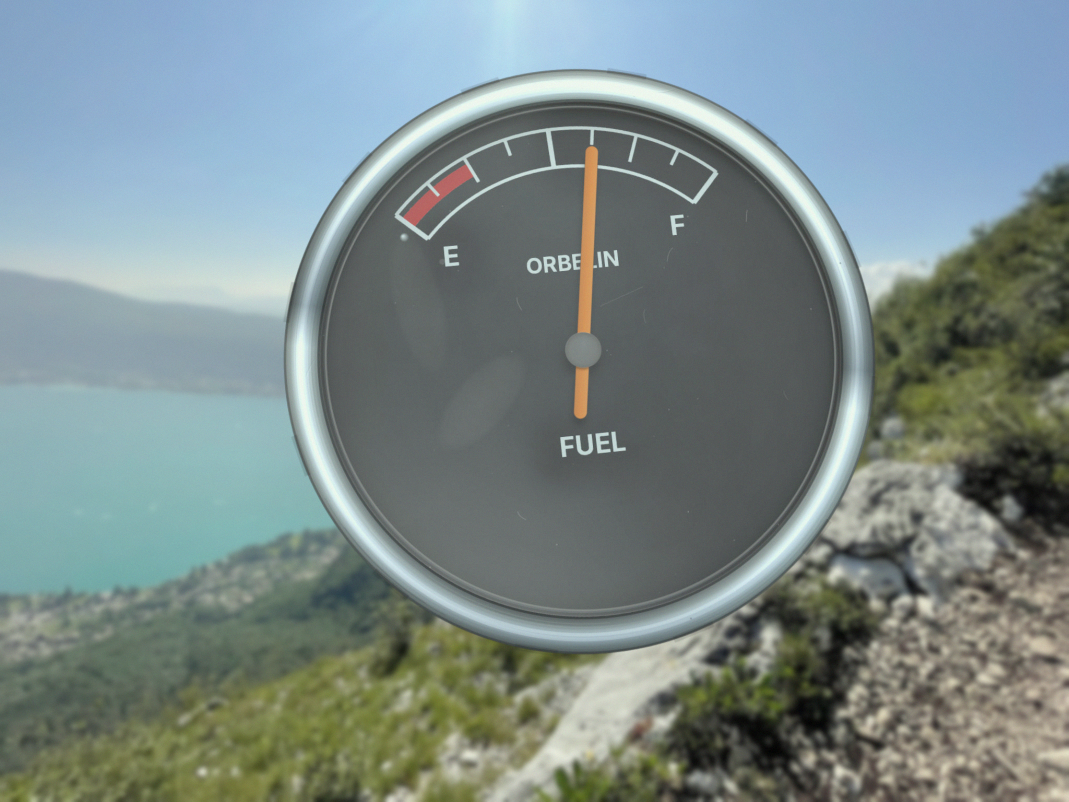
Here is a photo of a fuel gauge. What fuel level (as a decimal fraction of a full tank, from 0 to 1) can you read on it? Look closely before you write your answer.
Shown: 0.625
